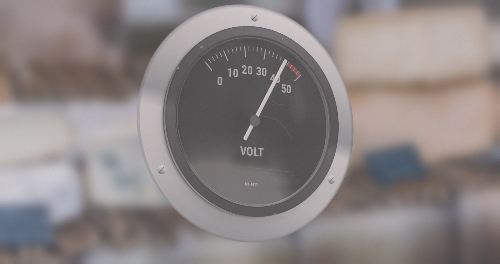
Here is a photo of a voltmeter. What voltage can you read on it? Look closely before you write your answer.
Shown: 40 V
